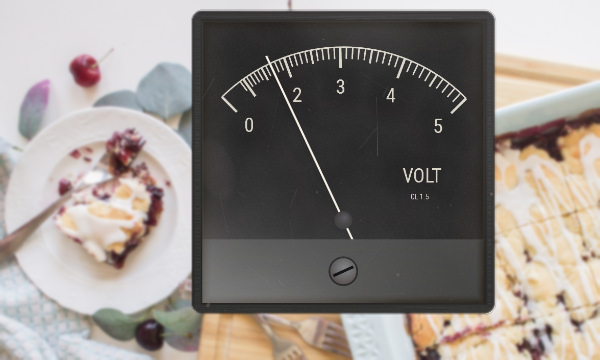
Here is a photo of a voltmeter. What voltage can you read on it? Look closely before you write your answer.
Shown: 1.7 V
